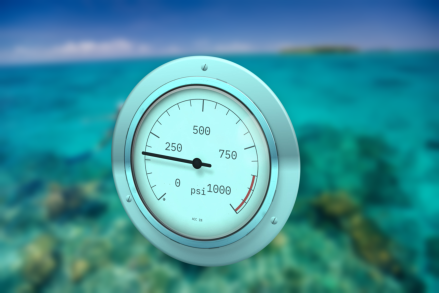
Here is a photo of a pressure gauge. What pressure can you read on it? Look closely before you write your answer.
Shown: 175 psi
